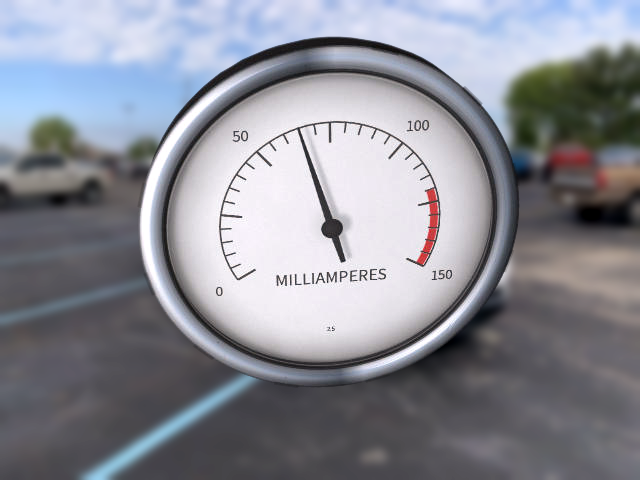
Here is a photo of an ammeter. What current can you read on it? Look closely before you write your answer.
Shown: 65 mA
